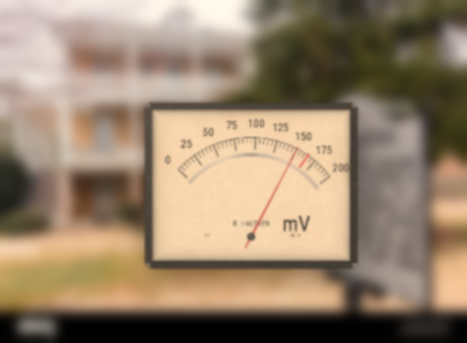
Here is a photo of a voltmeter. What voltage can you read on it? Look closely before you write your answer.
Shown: 150 mV
